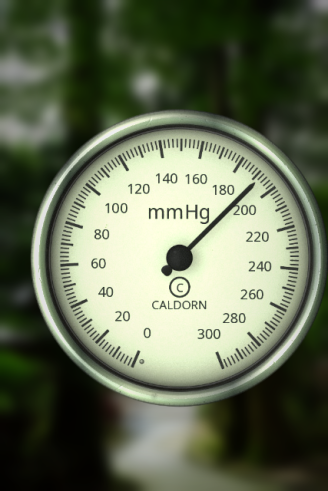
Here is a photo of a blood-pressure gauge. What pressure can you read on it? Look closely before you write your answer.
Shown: 192 mmHg
